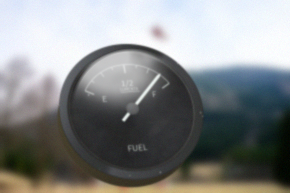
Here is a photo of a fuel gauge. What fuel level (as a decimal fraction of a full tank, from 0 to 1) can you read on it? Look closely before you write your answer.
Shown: 0.875
